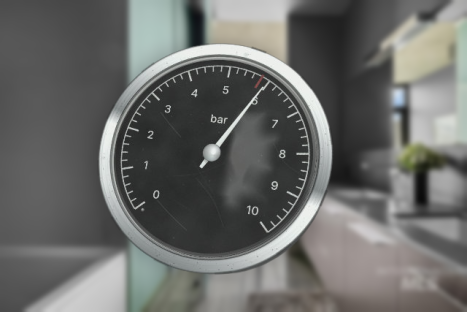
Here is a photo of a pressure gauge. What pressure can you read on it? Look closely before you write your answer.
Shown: 6 bar
